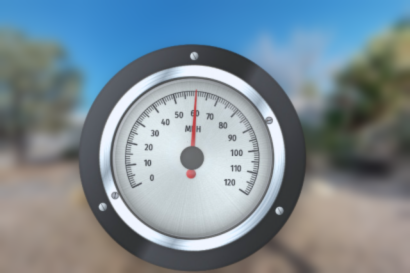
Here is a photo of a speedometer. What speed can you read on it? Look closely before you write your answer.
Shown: 60 mph
